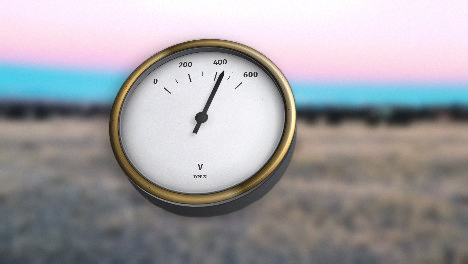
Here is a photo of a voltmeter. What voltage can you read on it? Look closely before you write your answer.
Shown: 450 V
